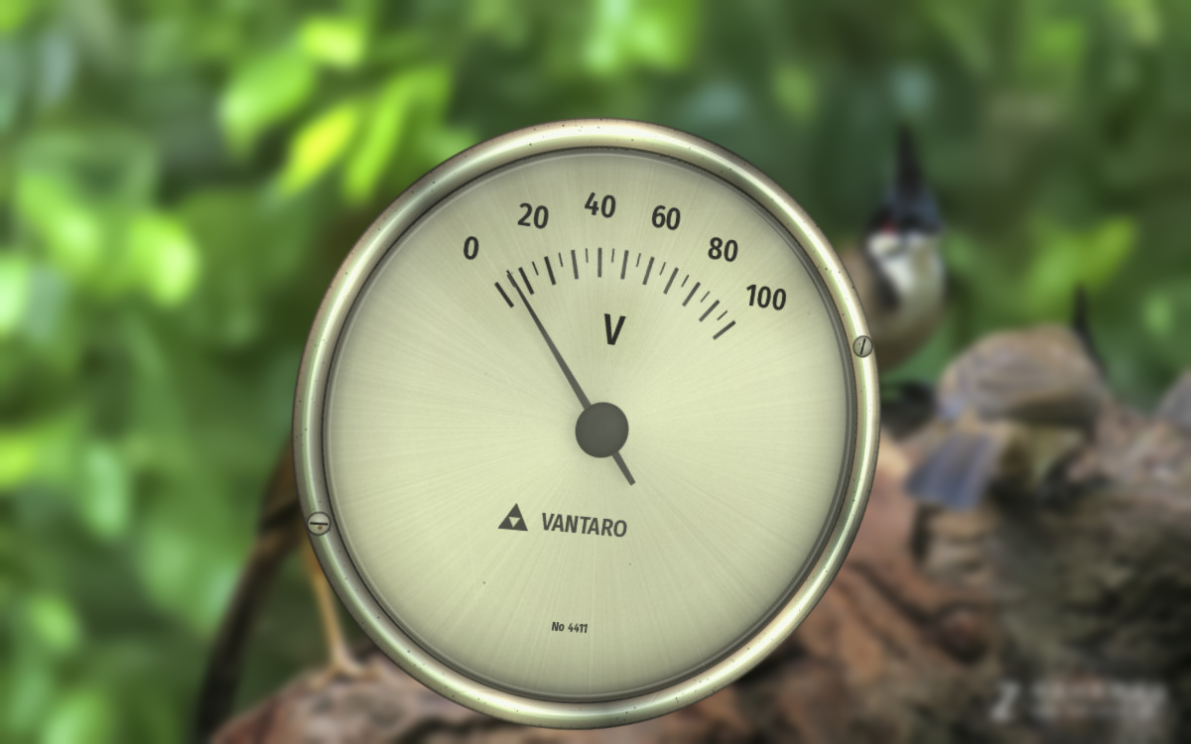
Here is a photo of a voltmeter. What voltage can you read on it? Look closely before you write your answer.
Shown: 5 V
